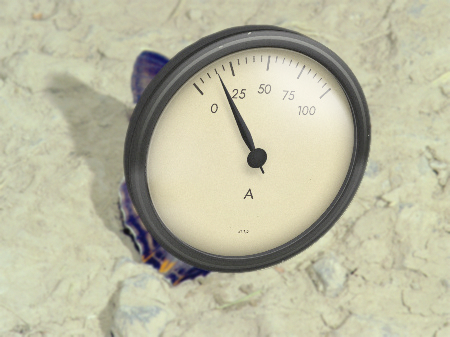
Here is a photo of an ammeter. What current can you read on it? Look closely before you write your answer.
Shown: 15 A
